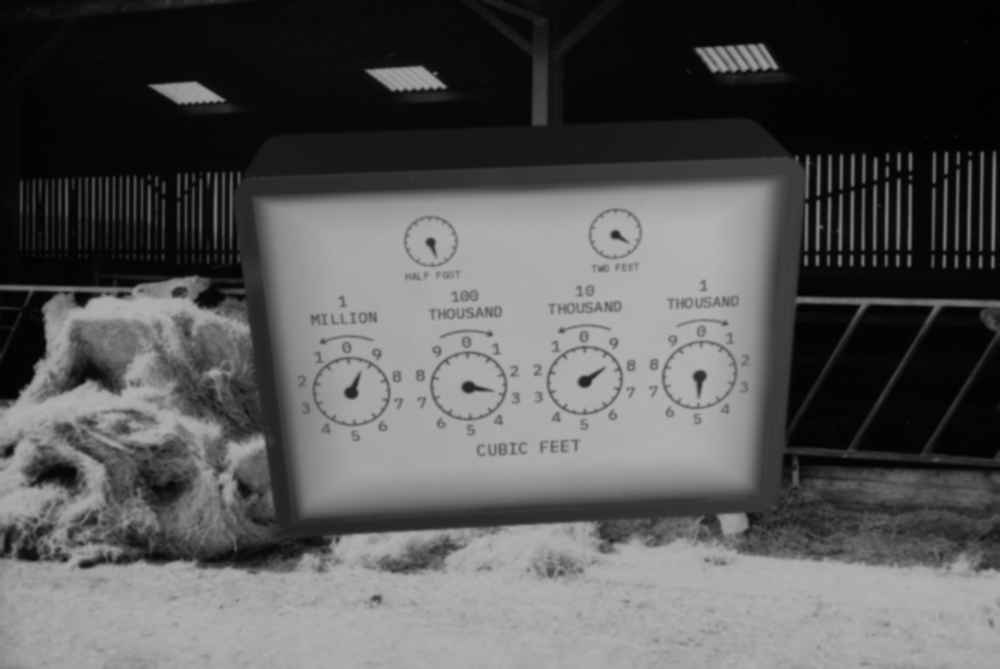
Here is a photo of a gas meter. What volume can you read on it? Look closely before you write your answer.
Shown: 928500 ft³
